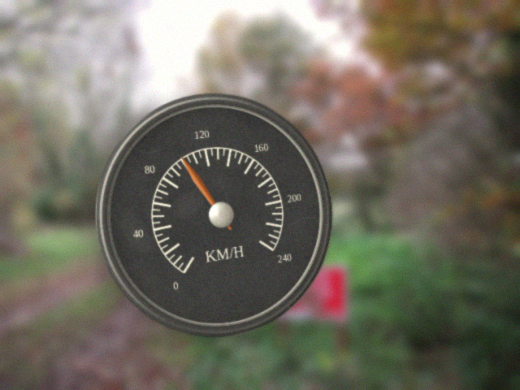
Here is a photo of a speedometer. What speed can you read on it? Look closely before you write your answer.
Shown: 100 km/h
